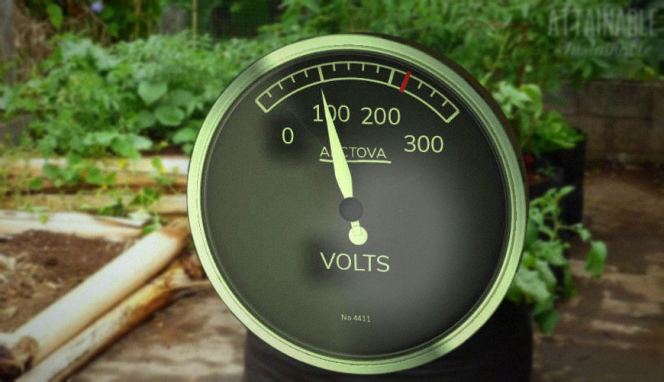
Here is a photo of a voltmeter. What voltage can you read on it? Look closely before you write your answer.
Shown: 100 V
